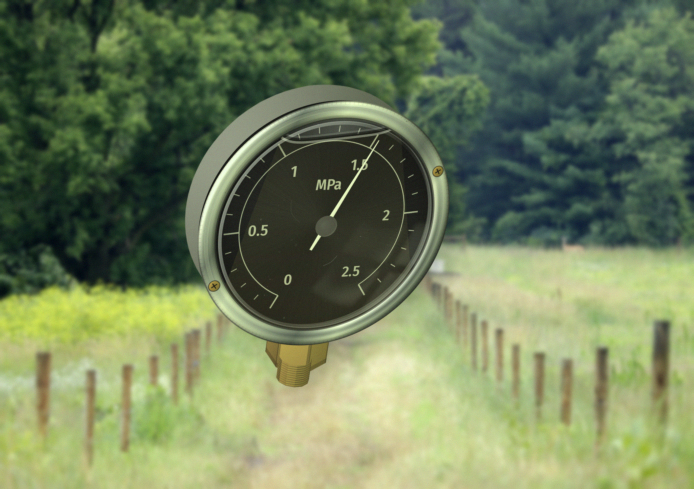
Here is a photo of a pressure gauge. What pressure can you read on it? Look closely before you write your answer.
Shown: 1.5 MPa
